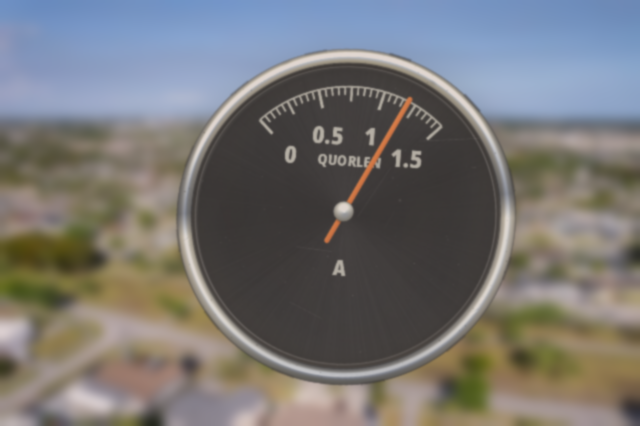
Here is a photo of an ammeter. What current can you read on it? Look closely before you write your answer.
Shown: 1.2 A
